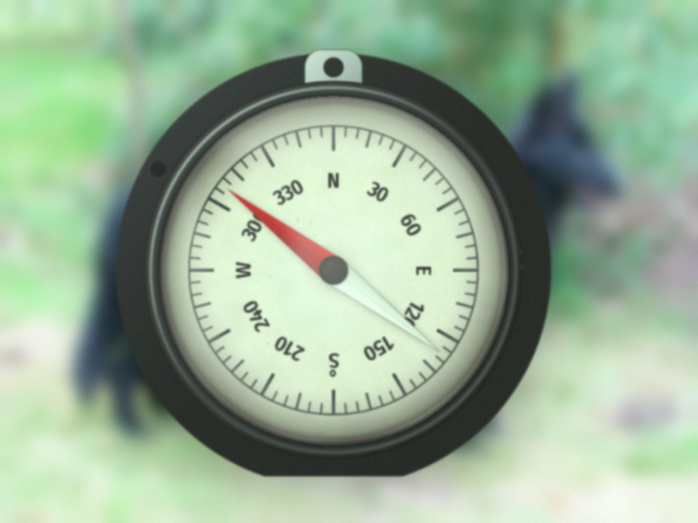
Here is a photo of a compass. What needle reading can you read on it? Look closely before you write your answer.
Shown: 307.5 °
